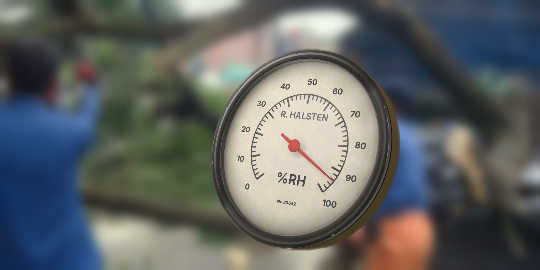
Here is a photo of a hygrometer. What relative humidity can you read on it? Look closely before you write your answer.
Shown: 94 %
